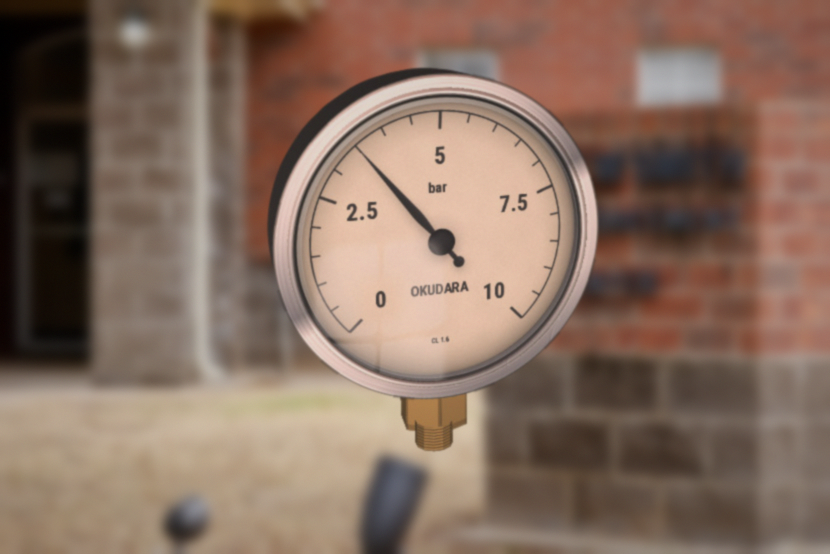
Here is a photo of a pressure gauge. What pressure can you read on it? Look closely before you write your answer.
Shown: 3.5 bar
